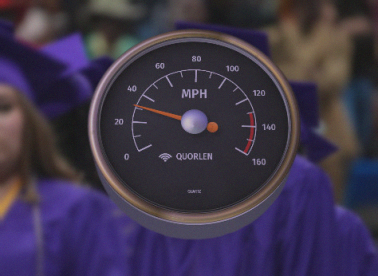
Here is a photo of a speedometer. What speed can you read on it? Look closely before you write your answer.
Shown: 30 mph
